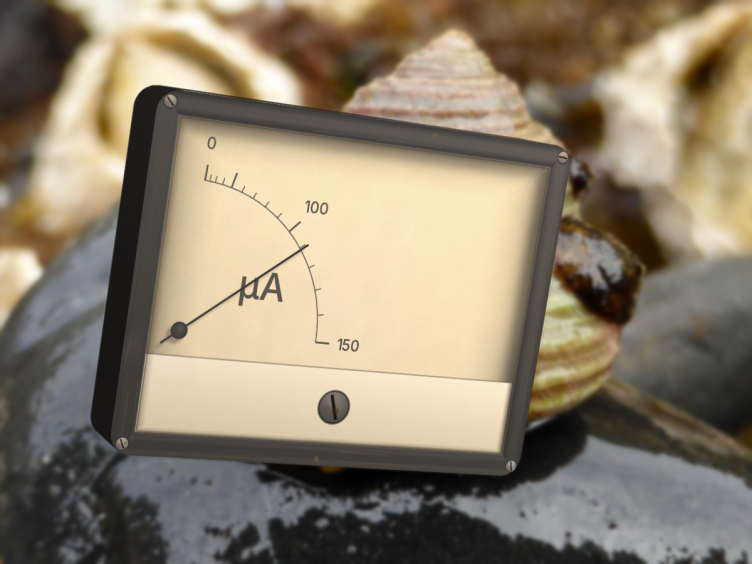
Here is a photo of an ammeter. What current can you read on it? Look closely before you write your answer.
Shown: 110 µA
